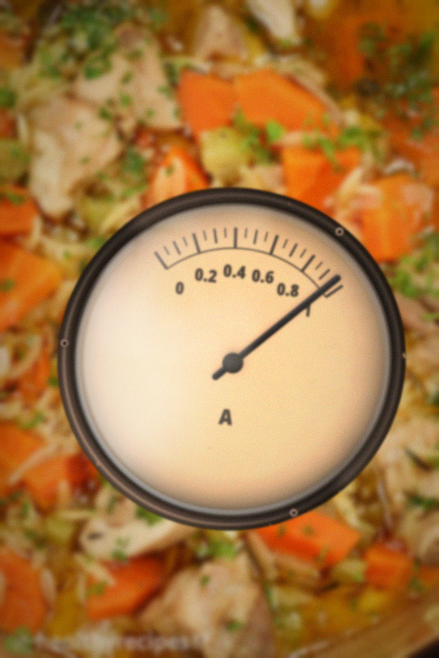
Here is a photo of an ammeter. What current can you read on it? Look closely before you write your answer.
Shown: 0.95 A
